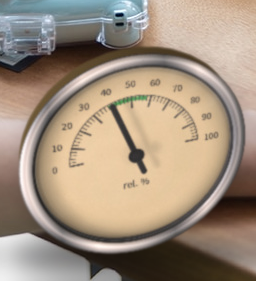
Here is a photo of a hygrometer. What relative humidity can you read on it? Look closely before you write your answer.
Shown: 40 %
